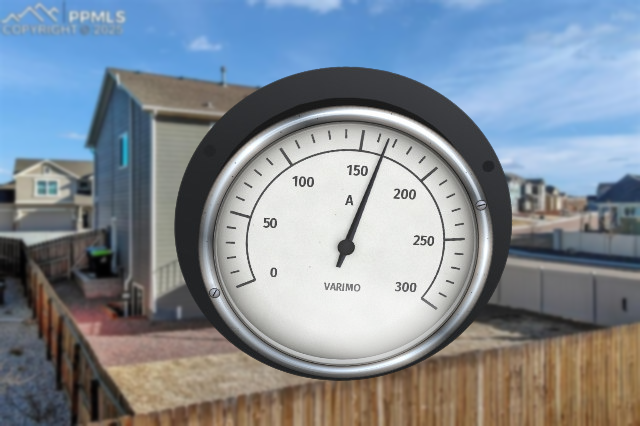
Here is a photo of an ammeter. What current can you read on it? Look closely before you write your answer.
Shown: 165 A
